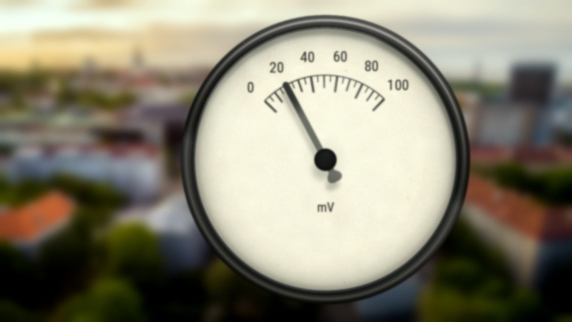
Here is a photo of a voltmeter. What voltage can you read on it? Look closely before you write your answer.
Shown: 20 mV
